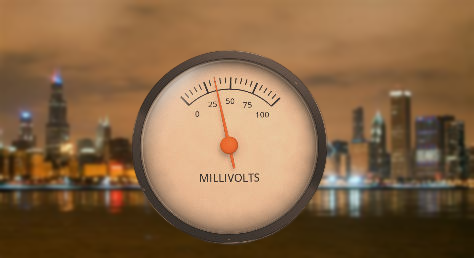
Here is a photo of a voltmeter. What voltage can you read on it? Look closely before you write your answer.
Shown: 35 mV
